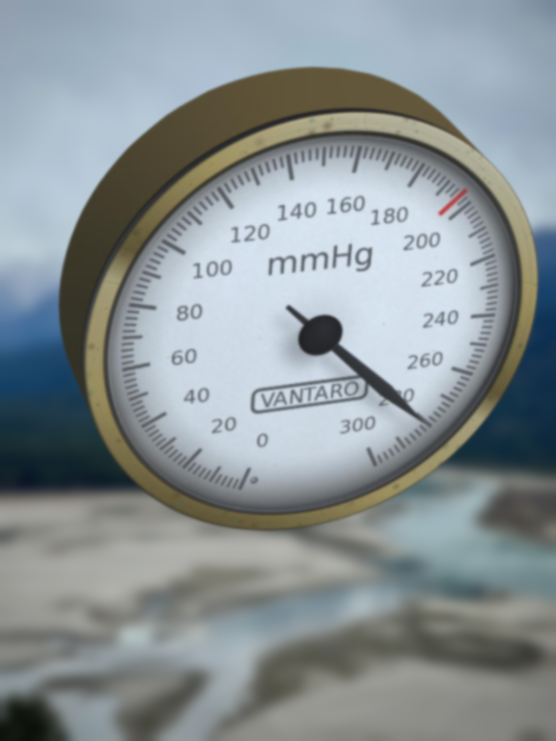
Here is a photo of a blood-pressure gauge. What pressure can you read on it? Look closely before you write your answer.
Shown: 280 mmHg
